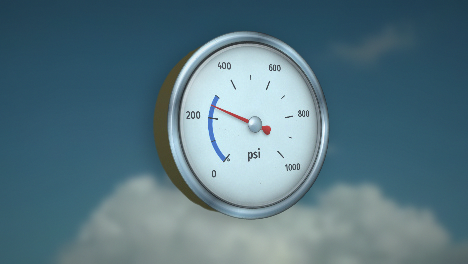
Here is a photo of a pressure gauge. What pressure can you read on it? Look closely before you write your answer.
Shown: 250 psi
